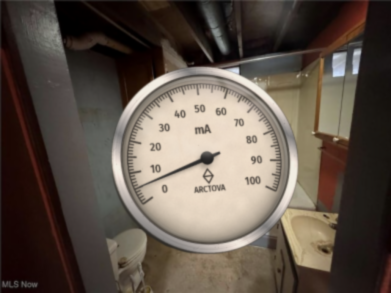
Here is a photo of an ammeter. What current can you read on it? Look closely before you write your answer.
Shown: 5 mA
